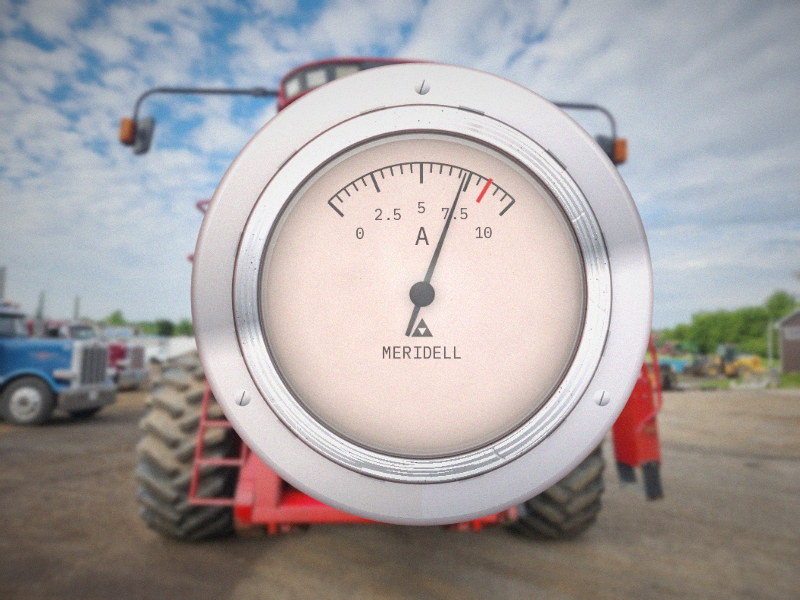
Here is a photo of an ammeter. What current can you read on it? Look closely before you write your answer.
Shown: 7.25 A
